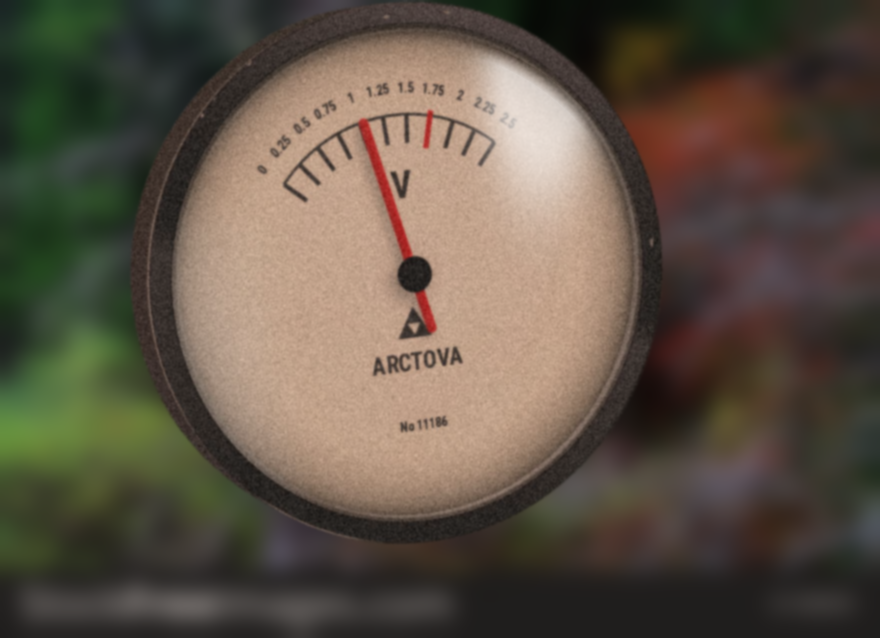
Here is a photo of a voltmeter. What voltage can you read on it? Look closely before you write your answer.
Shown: 1 V
